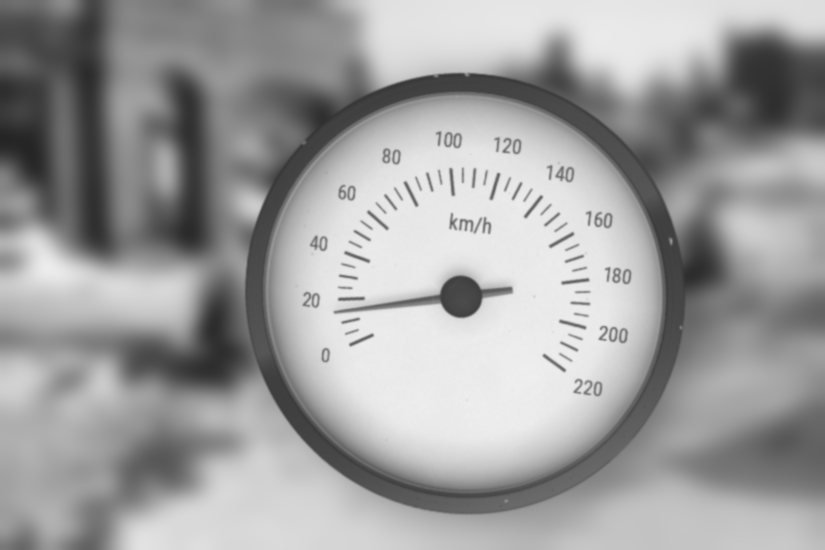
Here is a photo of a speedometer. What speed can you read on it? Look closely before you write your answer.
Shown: 15 km/h
